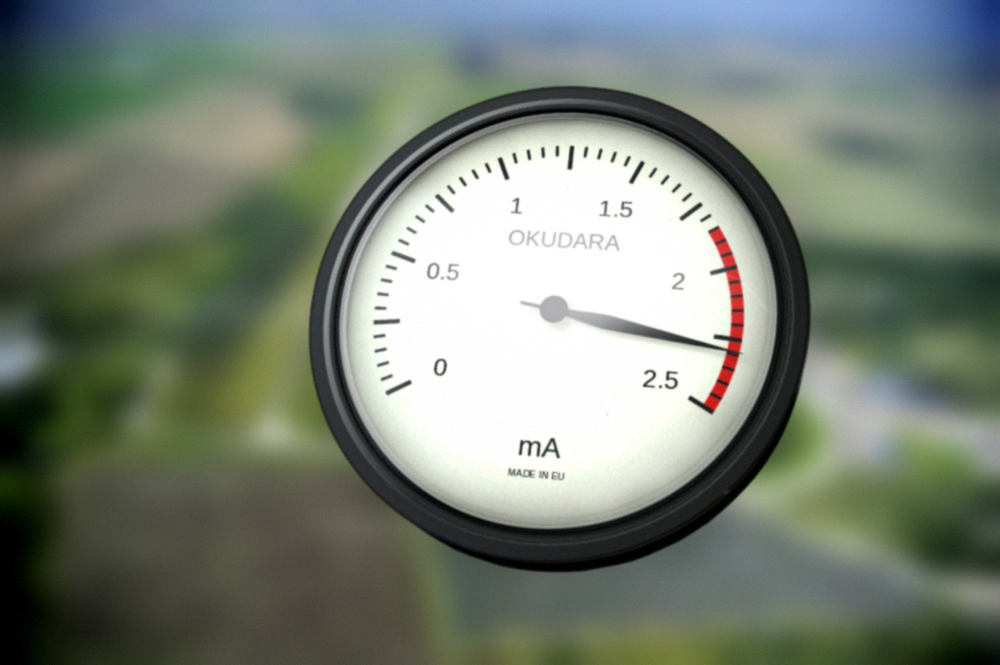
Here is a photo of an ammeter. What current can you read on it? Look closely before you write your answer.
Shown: 2.3 mA
